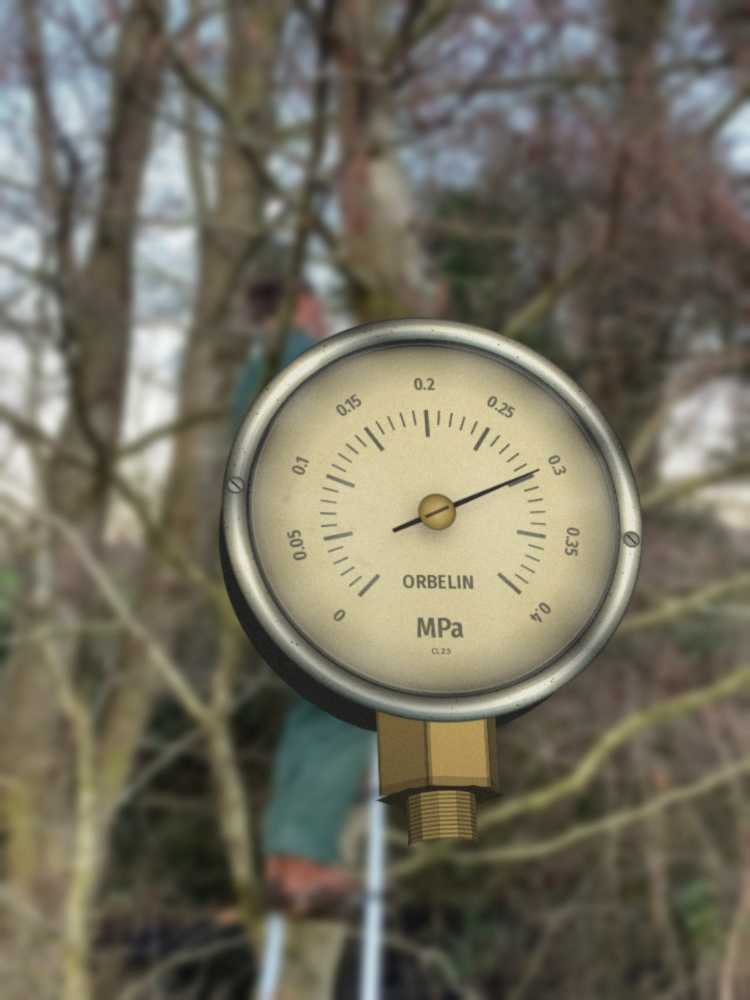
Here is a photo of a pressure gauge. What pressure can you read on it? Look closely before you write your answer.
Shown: 0.3 MPa
